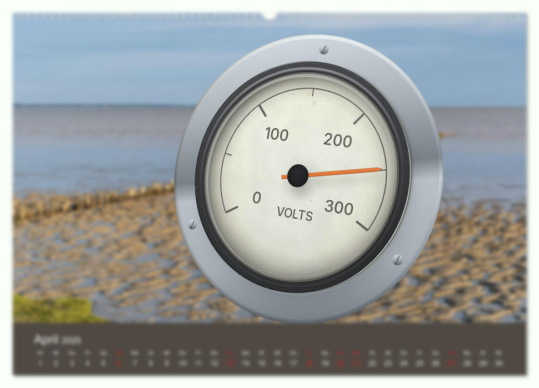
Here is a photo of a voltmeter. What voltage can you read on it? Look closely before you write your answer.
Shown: 250 V
